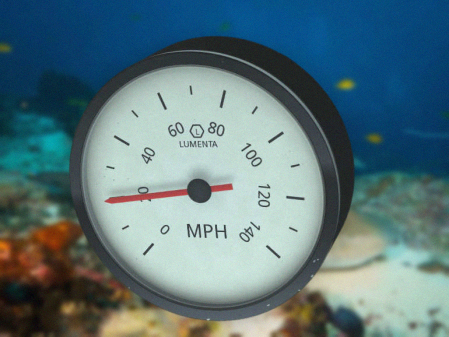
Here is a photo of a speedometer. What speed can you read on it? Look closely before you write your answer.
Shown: 20 mph
